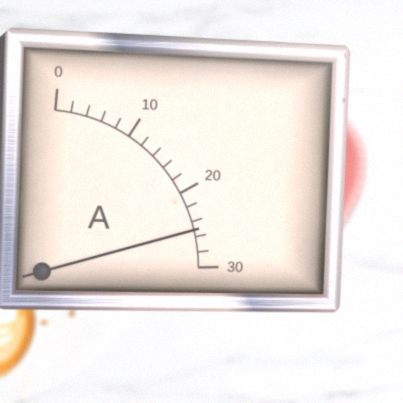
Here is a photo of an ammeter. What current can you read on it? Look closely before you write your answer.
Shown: 25 A
